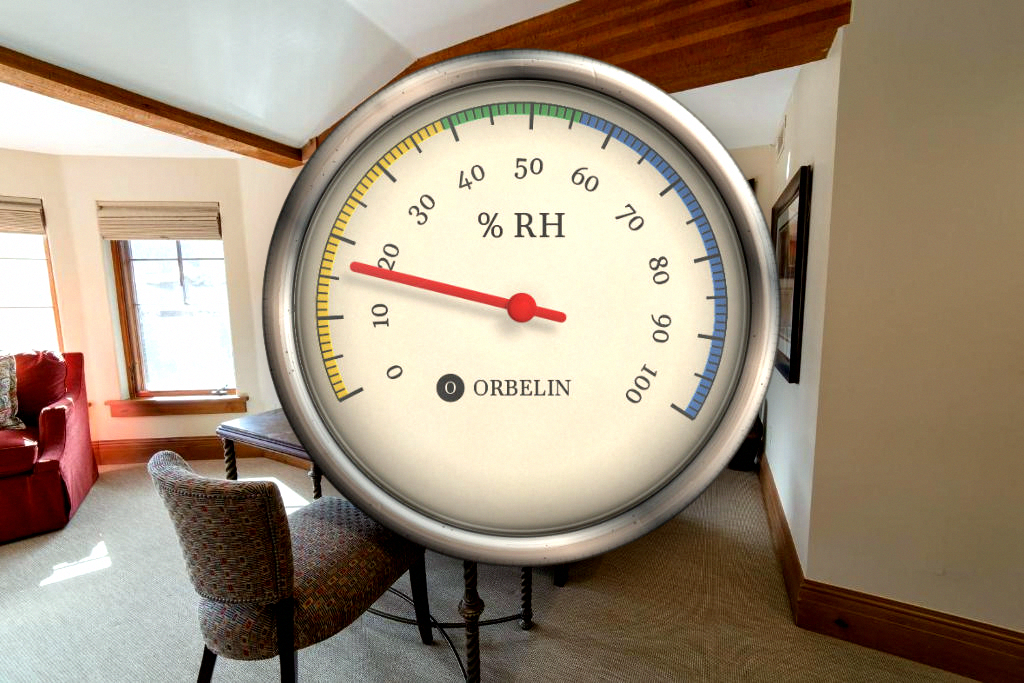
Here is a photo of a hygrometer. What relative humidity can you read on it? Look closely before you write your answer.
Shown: 17 %
